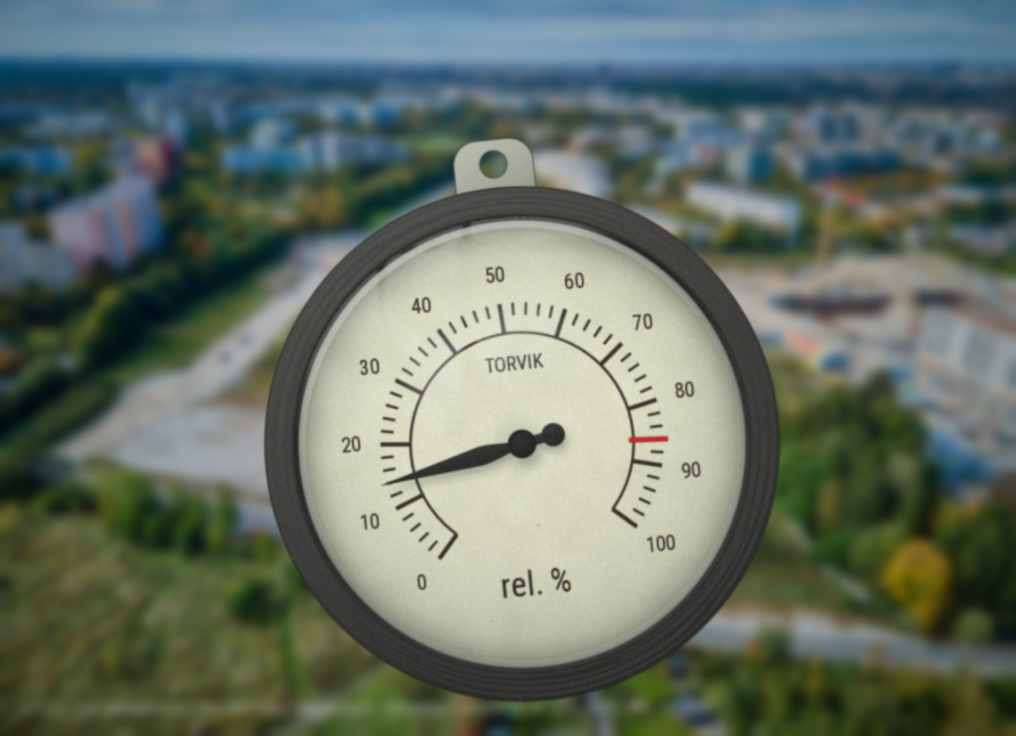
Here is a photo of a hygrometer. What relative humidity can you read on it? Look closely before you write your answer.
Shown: 14 %
